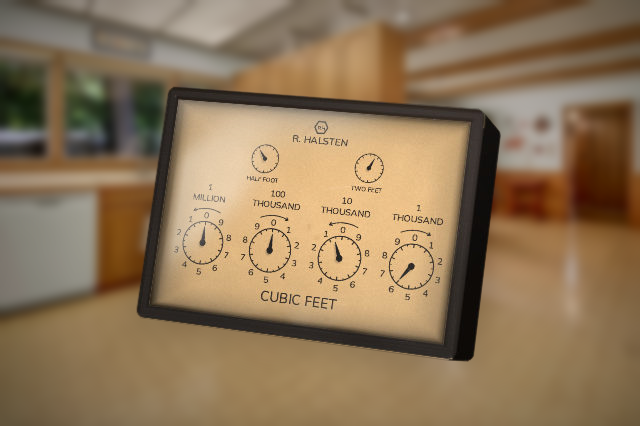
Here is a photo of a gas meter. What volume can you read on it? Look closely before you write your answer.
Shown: 600 ft³
